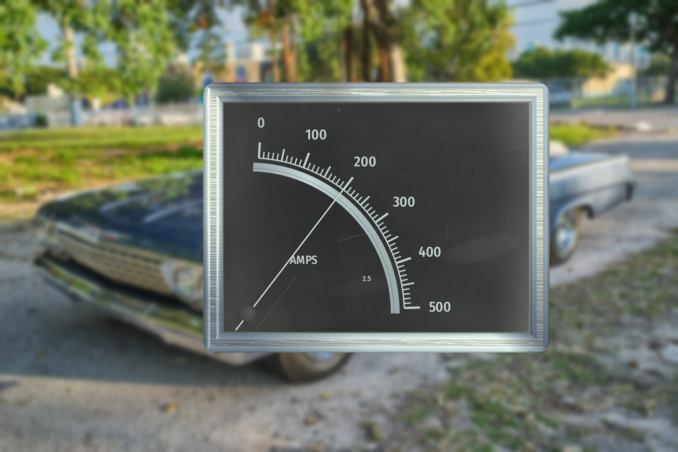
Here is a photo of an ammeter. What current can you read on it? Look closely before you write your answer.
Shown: 200 A
